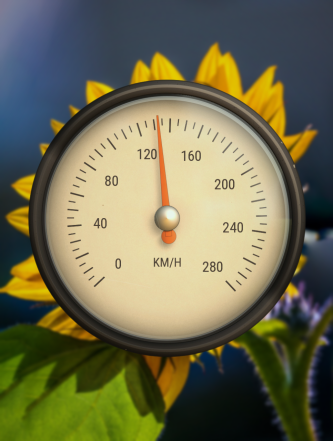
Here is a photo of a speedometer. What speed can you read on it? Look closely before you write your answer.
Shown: 132.5 km/h
